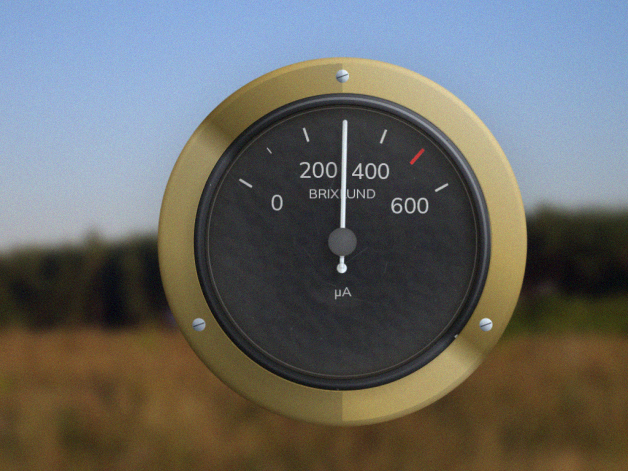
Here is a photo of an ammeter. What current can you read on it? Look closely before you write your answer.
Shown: 300 µA
